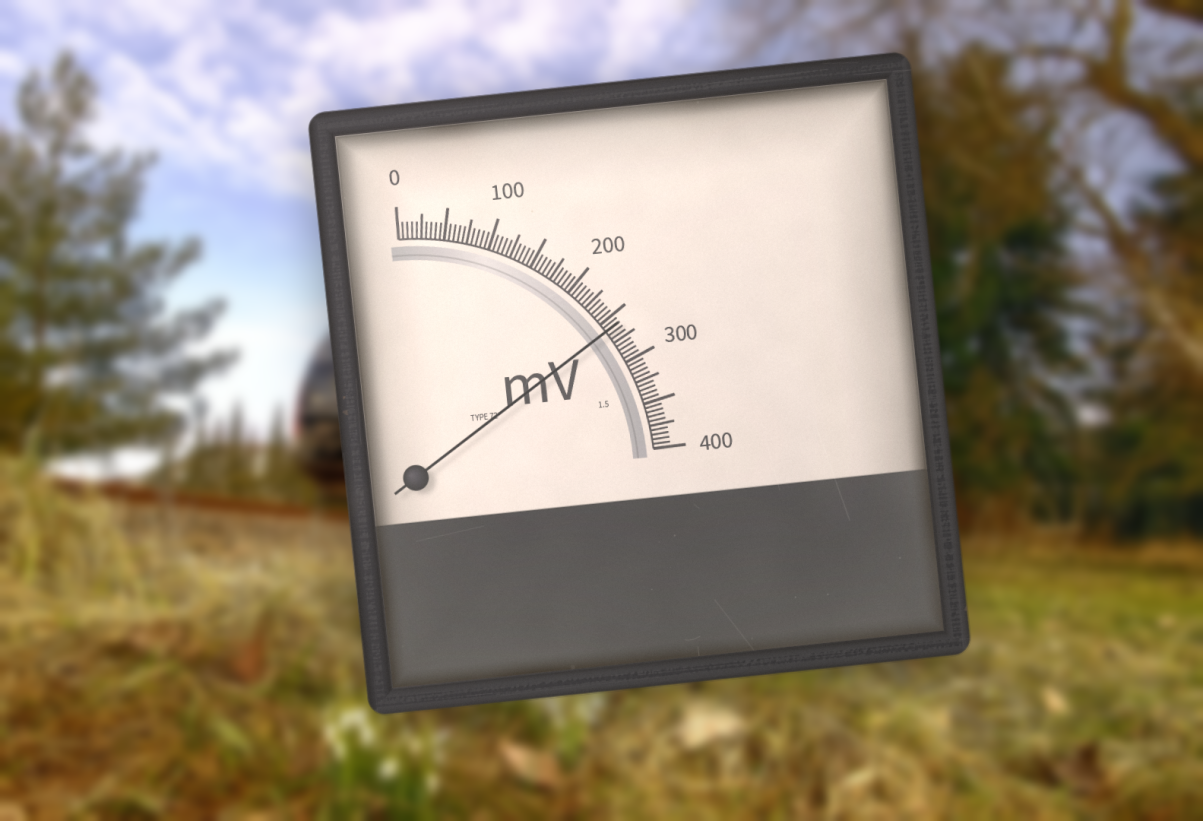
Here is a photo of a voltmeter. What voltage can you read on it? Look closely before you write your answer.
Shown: 260 mV
